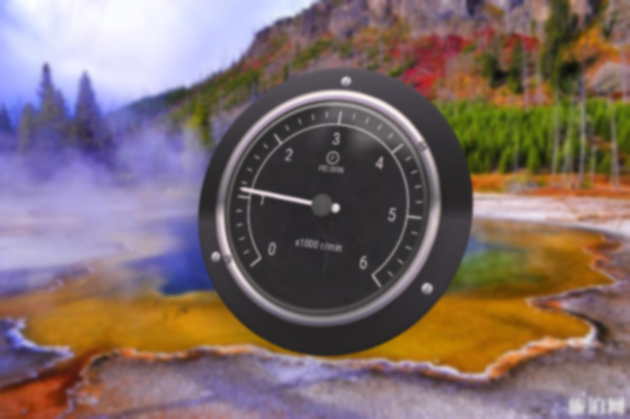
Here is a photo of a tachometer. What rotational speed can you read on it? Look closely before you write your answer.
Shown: 1100 rpm
